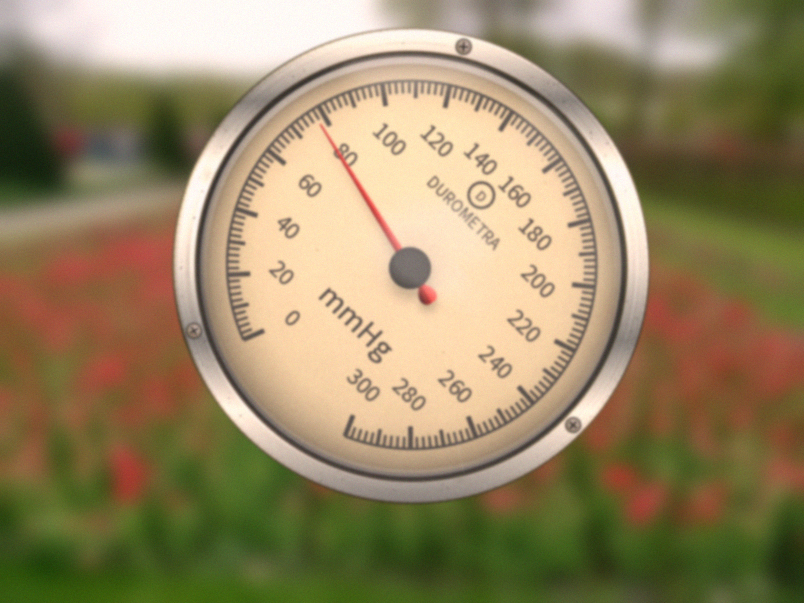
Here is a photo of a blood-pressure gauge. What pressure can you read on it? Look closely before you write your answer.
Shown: 78 mmHg
